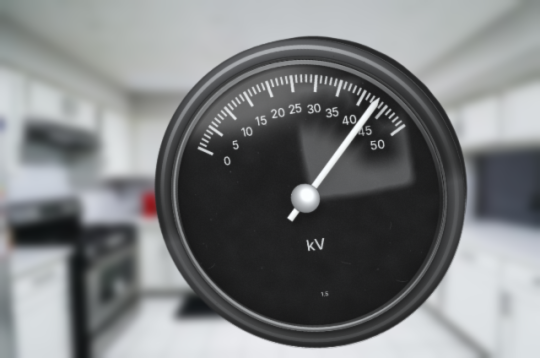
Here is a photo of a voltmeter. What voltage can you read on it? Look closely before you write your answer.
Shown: 43 kV
